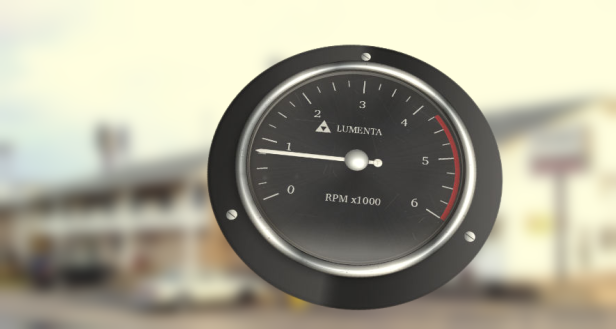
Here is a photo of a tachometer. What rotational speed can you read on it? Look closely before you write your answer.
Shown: 750 rpm
